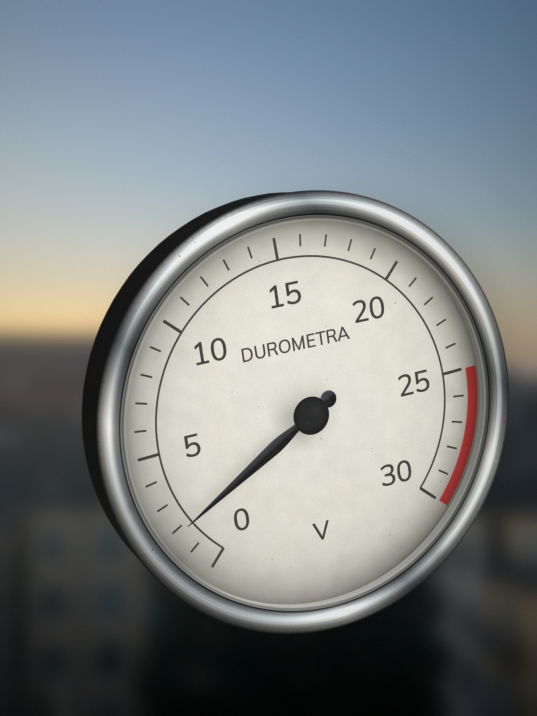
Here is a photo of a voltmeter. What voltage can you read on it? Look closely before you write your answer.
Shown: 2 V
